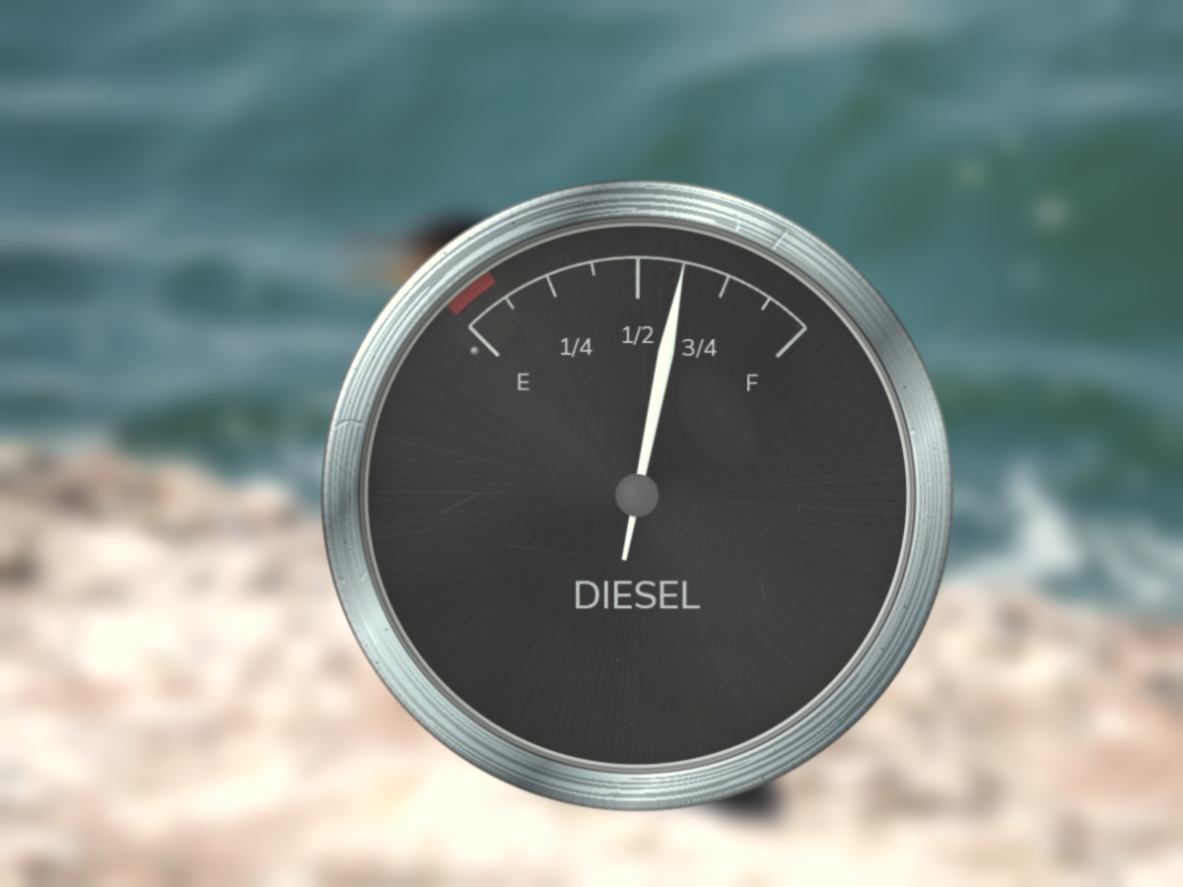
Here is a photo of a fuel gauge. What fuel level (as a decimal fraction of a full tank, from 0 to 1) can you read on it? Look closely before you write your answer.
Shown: 0.625
